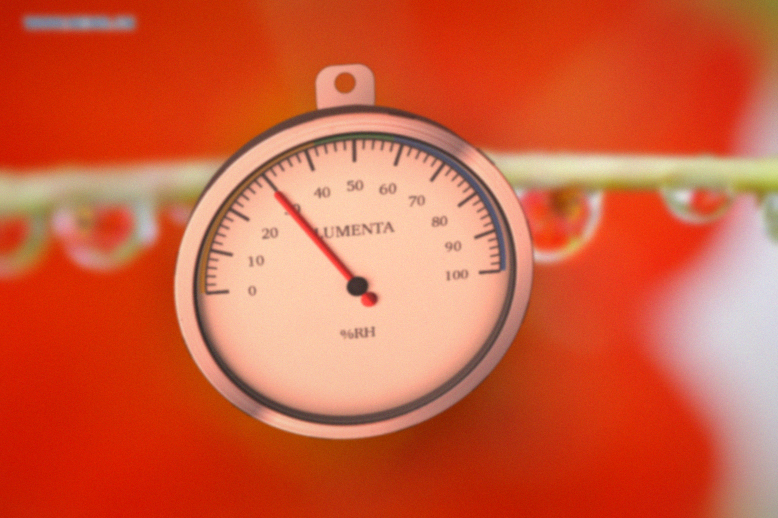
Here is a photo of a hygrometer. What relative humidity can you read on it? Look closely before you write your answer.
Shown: 30 %
